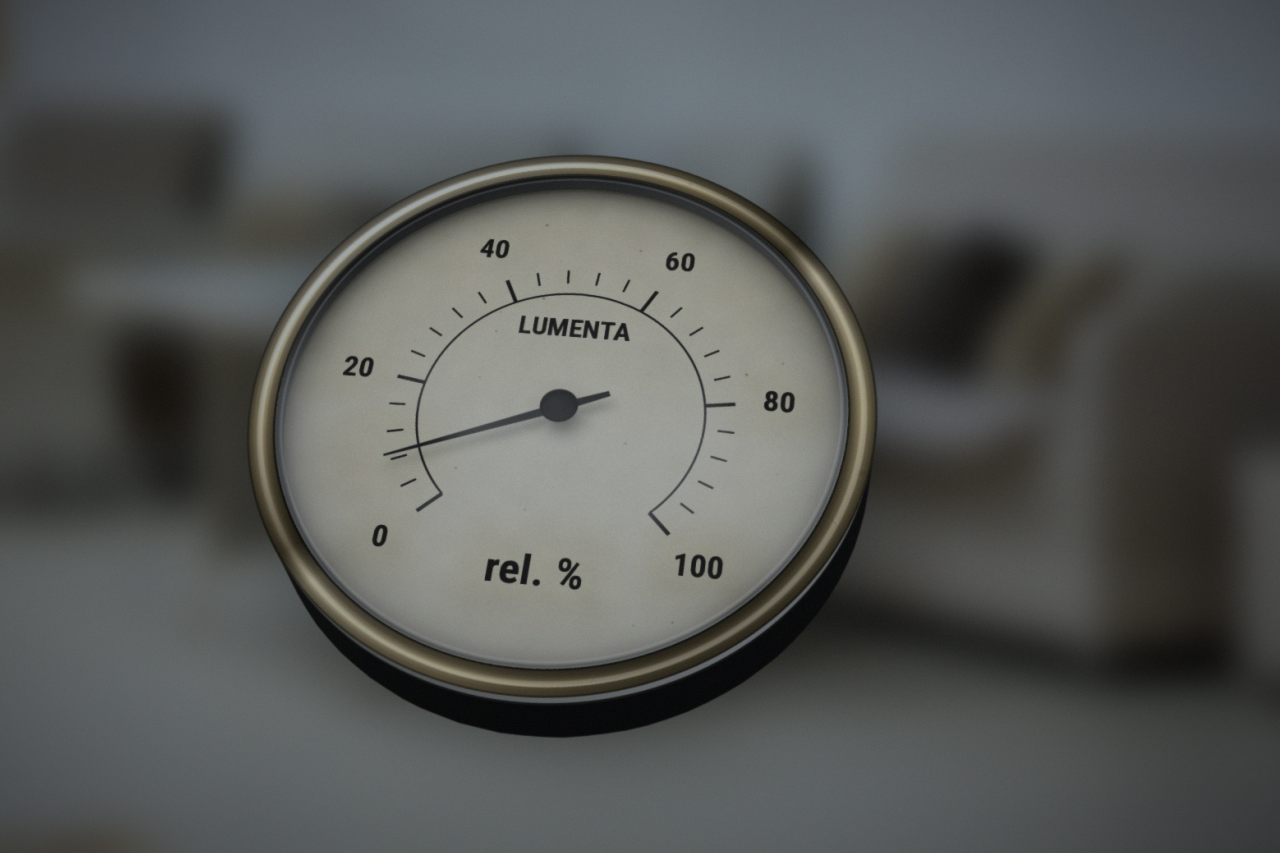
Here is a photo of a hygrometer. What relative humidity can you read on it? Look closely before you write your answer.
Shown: 8 %
